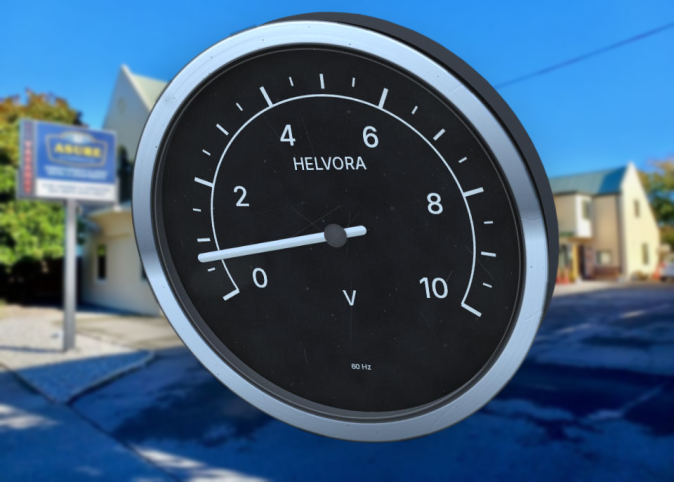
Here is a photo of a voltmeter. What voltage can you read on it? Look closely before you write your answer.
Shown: 0.75 V
